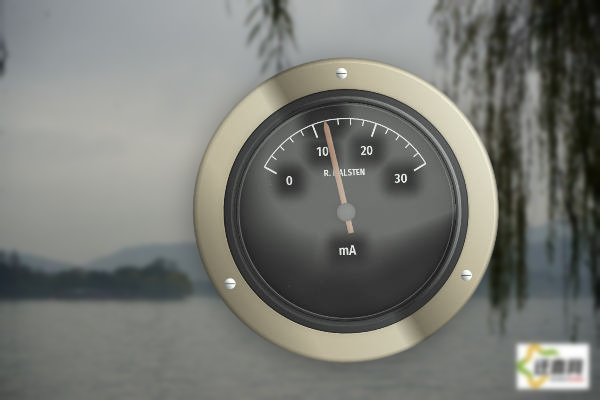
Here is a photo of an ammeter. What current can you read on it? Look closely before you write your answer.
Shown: 12 mA
